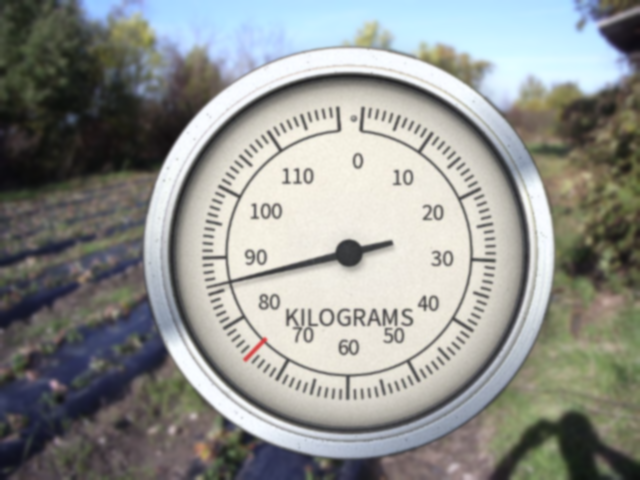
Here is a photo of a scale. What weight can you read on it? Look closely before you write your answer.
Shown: 86 kg
